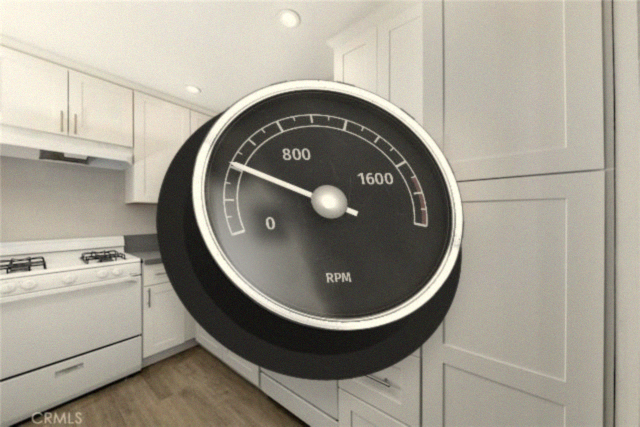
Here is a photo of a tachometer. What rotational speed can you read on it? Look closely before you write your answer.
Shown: 400 rpm
